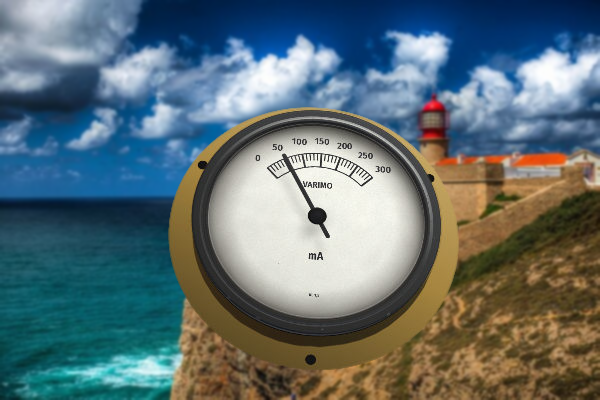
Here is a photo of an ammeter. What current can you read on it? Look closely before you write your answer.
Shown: 50 mA
